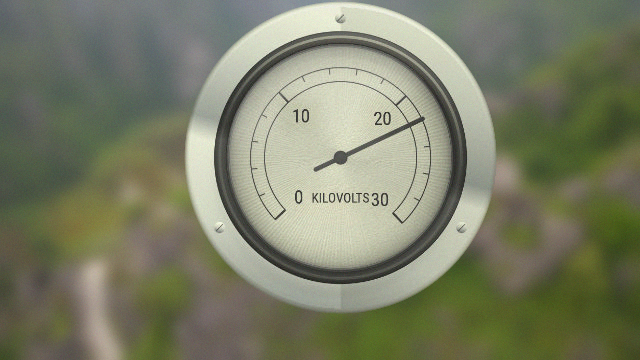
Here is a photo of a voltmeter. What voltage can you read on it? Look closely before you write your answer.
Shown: 22 kV
